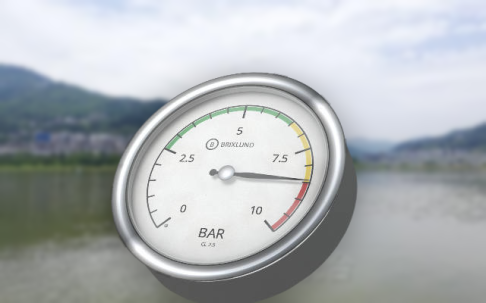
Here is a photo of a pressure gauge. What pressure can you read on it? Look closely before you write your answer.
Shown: 8.5 bar
